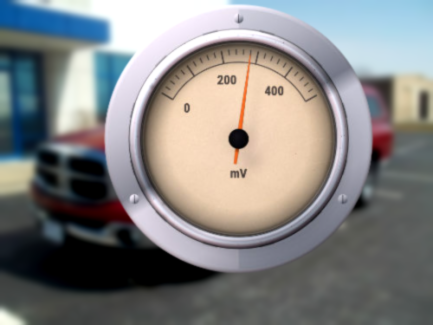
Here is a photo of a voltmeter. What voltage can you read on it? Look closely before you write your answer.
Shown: 280 mV
